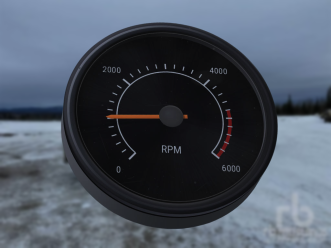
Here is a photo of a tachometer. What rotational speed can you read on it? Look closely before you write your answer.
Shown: 1000 rpm
